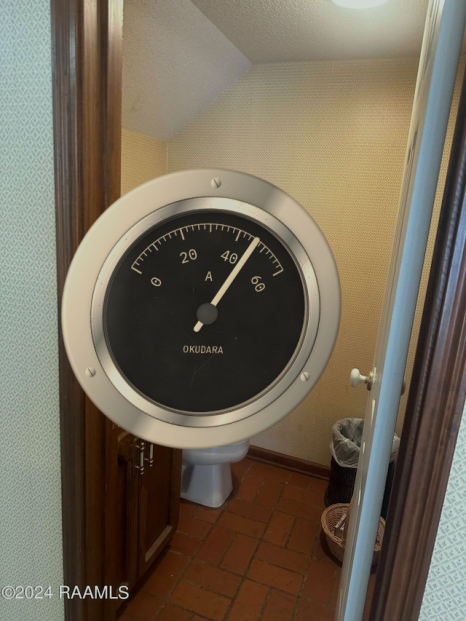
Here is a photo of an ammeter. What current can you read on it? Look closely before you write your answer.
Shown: 46 A
